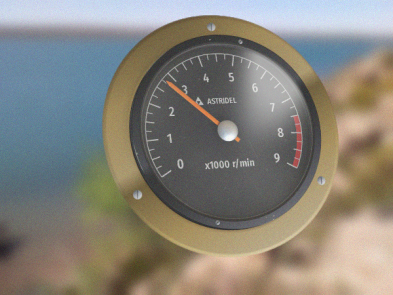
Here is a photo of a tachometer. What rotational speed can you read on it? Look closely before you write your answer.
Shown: 2750 rpm
